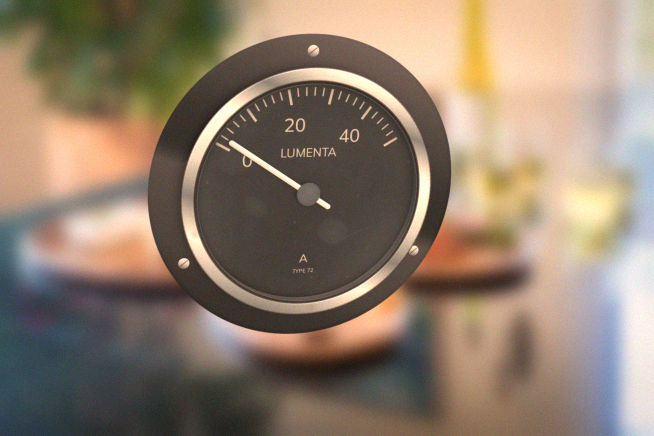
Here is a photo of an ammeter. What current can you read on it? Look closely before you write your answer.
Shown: 2 A
